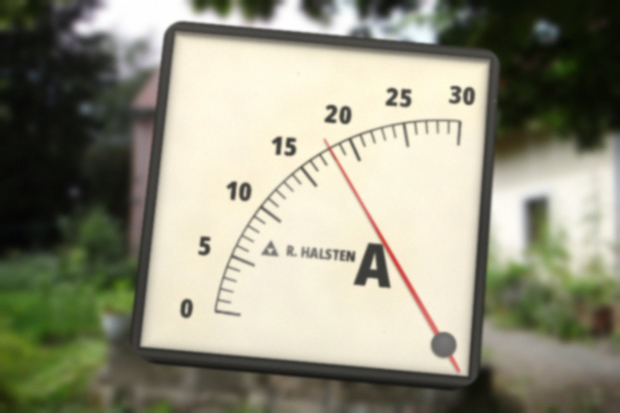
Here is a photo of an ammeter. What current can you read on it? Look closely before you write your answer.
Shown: 18 A
